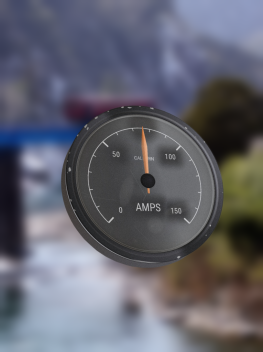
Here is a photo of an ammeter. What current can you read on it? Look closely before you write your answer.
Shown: 75 A
